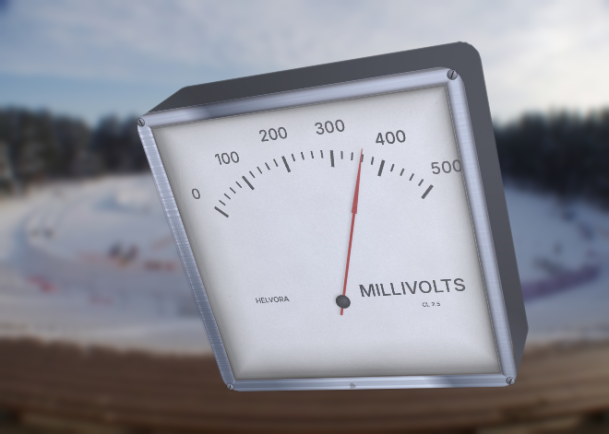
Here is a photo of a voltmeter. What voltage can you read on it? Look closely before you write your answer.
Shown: 360 mV
